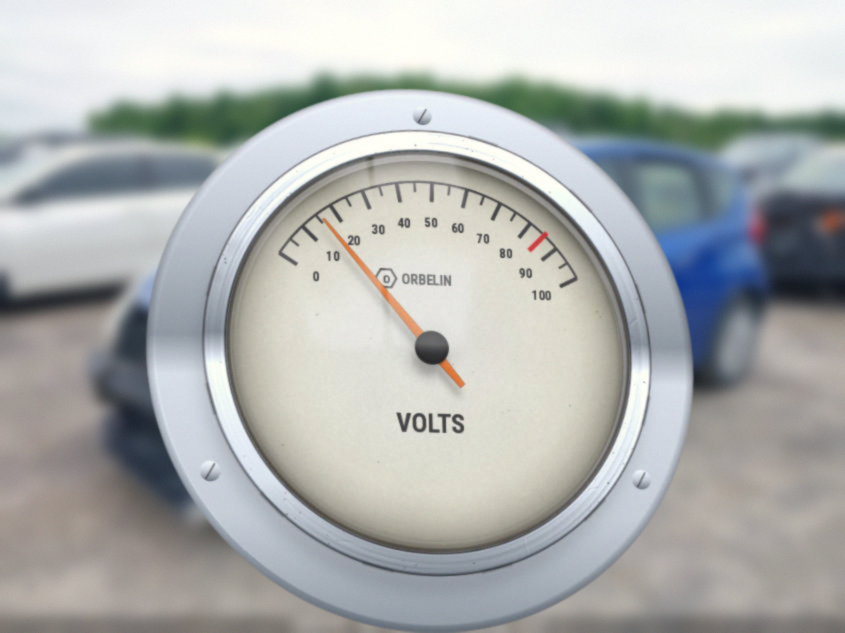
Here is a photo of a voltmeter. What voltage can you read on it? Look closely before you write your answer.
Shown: 15 V
